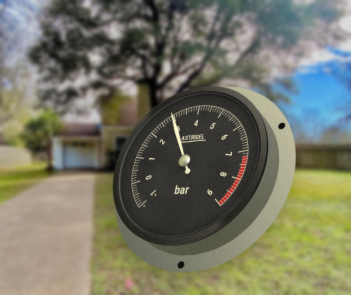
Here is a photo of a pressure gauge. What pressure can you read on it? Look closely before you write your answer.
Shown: 3 bar
